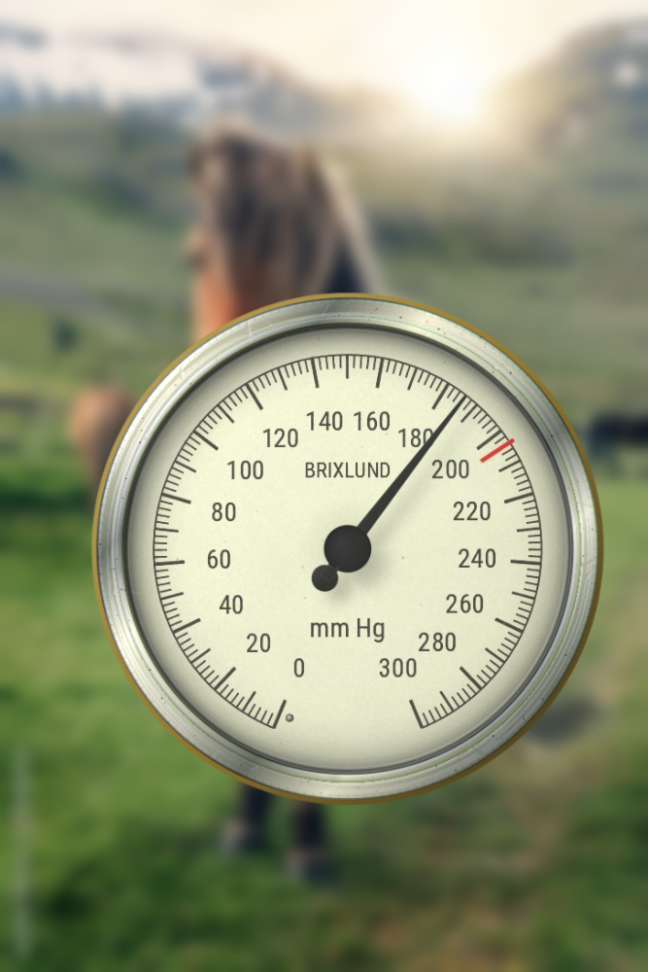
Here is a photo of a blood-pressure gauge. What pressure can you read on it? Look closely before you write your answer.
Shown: 186 mmHg
